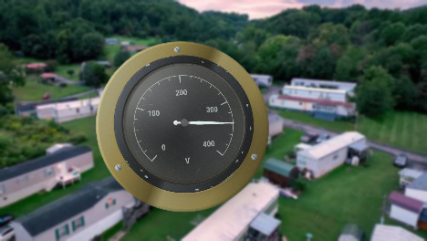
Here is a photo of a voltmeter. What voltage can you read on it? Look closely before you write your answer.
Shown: 340 V
